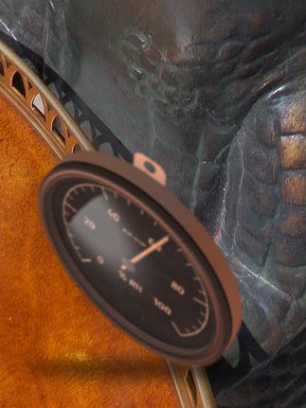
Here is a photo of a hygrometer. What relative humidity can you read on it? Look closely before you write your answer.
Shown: 60 %
